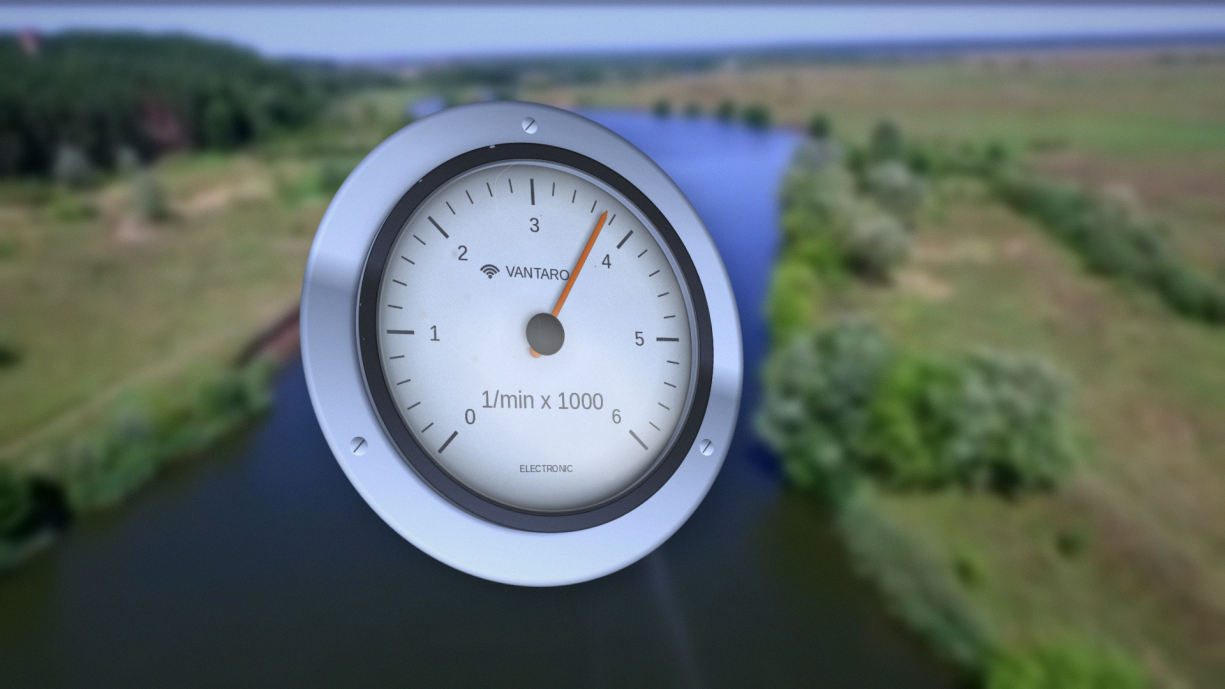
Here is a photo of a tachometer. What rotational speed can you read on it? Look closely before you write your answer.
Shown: 3700 rpm
